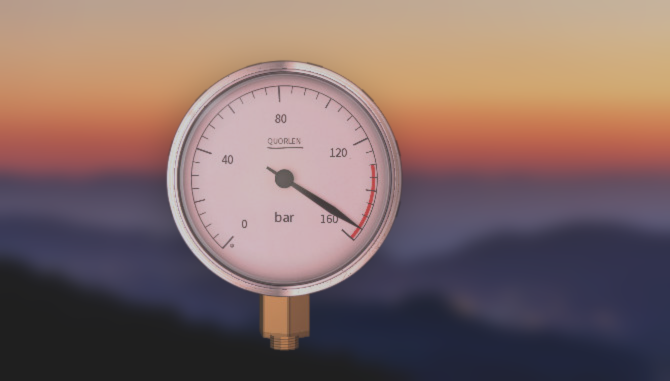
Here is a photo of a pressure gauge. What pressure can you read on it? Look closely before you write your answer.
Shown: 155 bar
